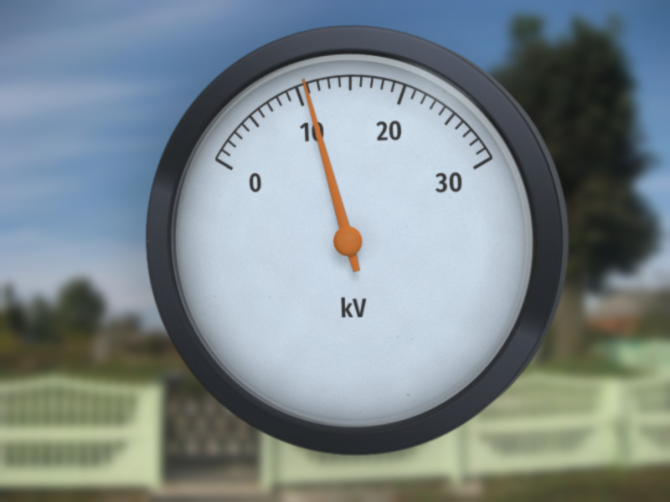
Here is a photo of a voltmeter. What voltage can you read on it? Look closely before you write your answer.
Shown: 11 kV
